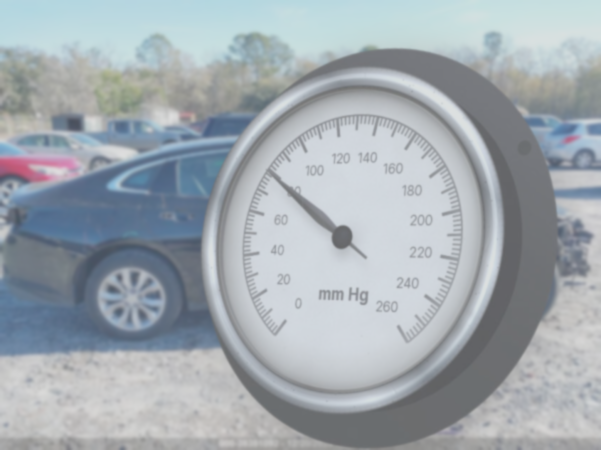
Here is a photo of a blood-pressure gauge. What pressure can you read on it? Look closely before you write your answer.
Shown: 80 mmHg
